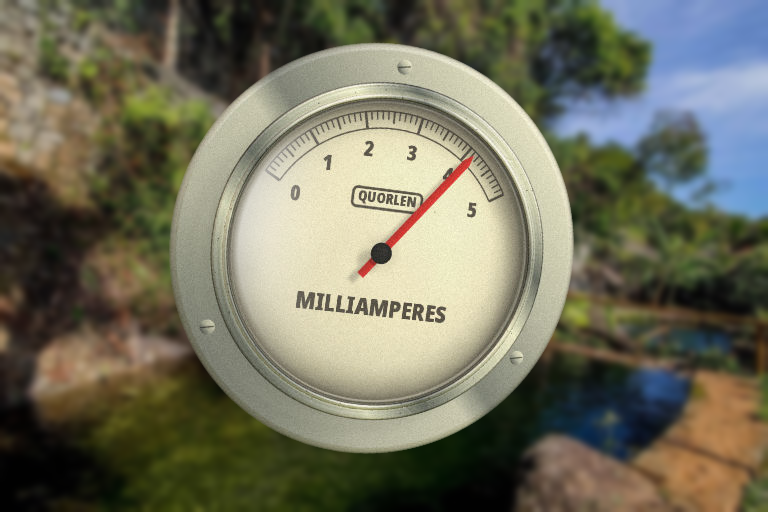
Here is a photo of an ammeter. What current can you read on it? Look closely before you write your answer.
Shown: 4.1 mA
